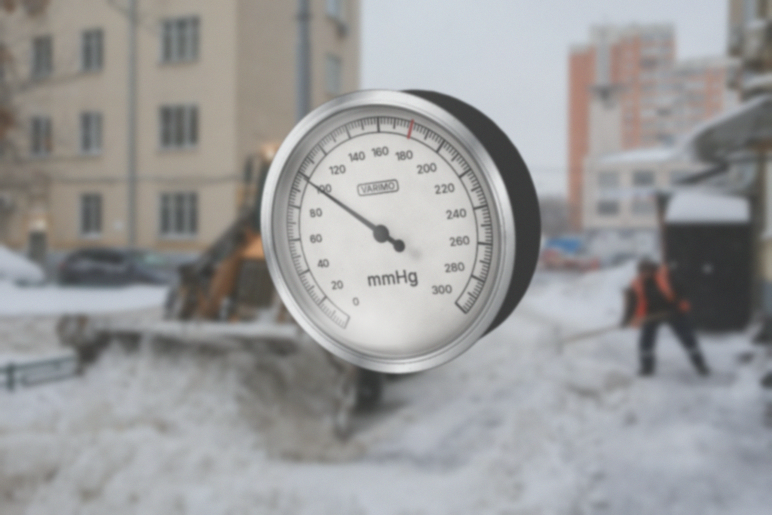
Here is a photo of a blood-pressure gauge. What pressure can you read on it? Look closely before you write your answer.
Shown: 100 mmHg
